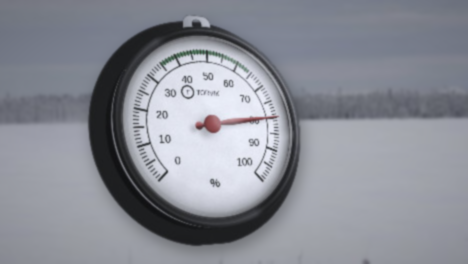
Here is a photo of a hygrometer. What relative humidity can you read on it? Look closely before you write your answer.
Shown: 80 %
